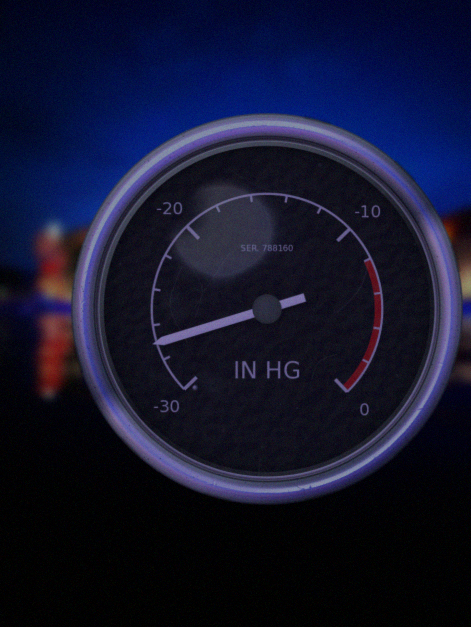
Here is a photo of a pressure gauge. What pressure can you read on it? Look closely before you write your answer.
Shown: -27 inHg
